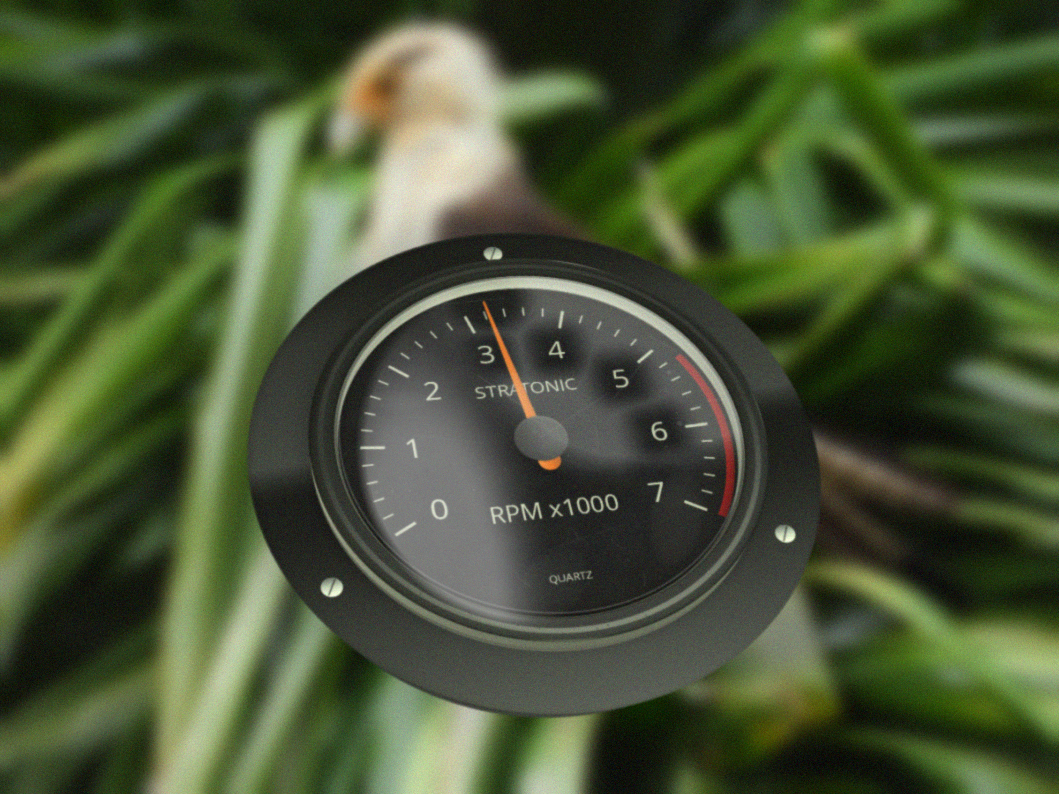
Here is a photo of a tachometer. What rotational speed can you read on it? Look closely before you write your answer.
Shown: 3200 rpm
